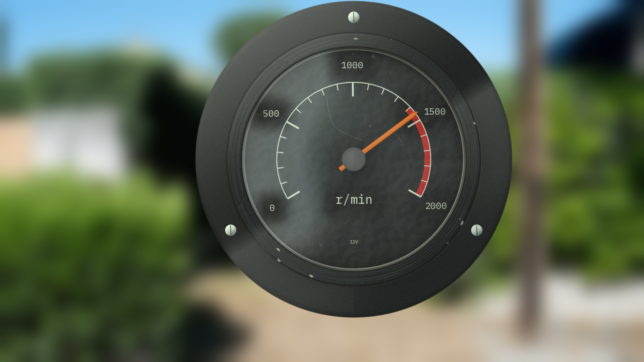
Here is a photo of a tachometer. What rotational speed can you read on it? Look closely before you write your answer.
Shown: 1450 rpm
